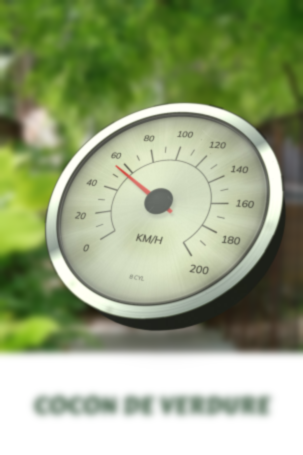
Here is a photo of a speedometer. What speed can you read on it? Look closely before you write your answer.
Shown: 55 km/h
